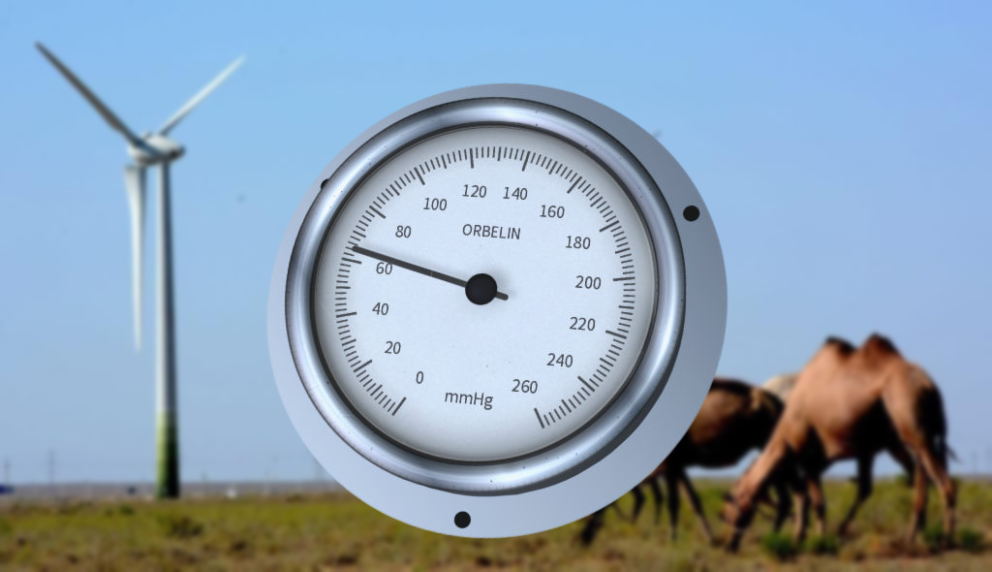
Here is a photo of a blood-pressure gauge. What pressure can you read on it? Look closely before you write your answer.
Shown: 64 mmHg
